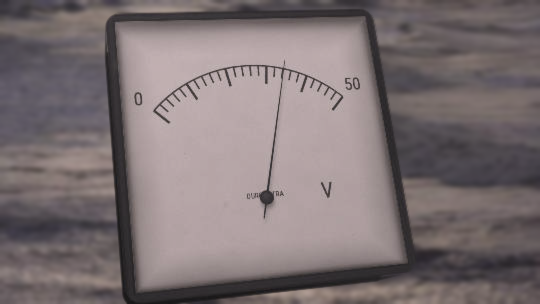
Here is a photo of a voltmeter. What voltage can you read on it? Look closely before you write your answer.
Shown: 34 V
